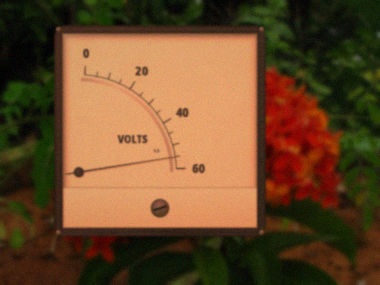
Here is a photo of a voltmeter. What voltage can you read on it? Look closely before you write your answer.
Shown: 55 V
